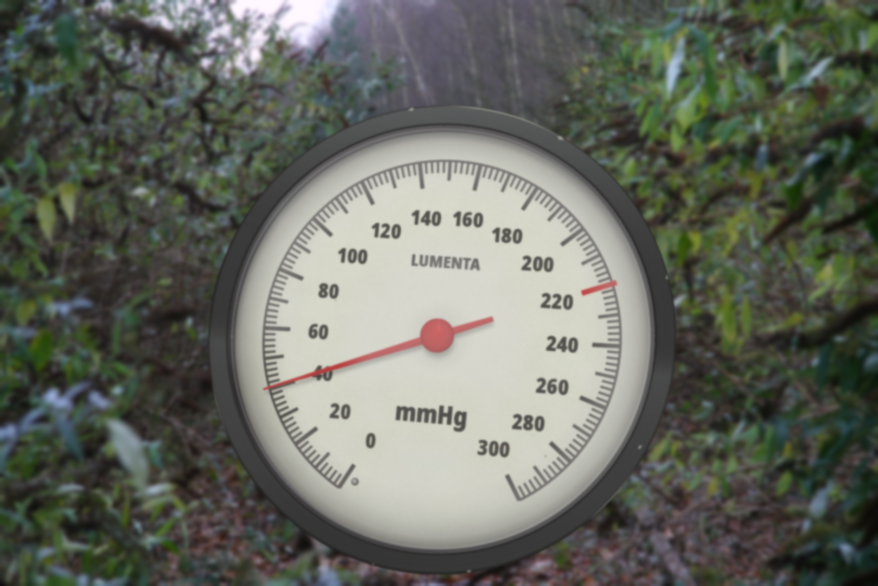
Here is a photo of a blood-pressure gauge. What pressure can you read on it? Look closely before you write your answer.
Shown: 40 mmHg
